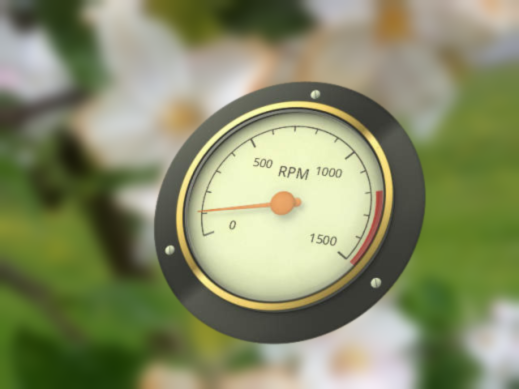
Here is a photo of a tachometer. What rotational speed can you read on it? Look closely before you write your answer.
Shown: 100 rpm
